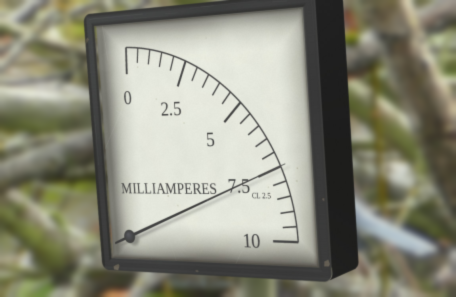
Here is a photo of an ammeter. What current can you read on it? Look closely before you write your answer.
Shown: 7.5 mA
